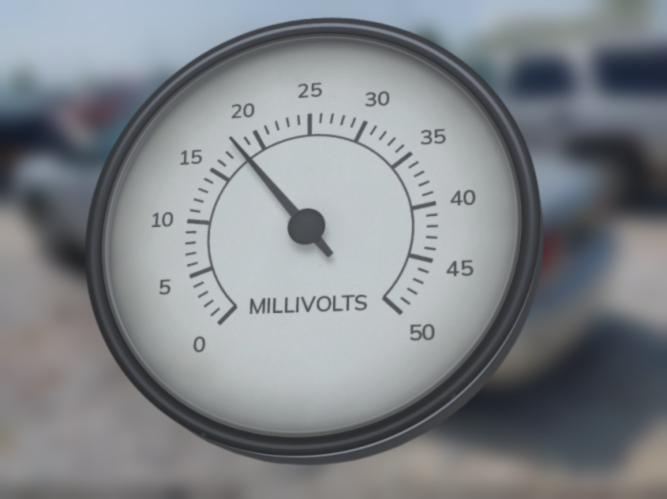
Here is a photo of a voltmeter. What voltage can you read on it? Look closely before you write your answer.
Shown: 18 mV
